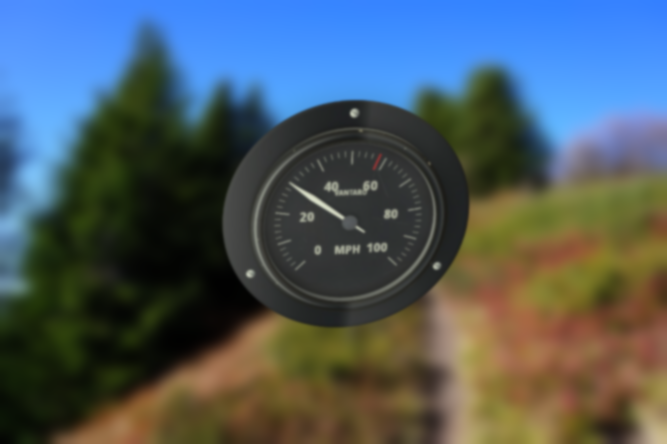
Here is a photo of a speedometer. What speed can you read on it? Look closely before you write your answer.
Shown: 30 mph
